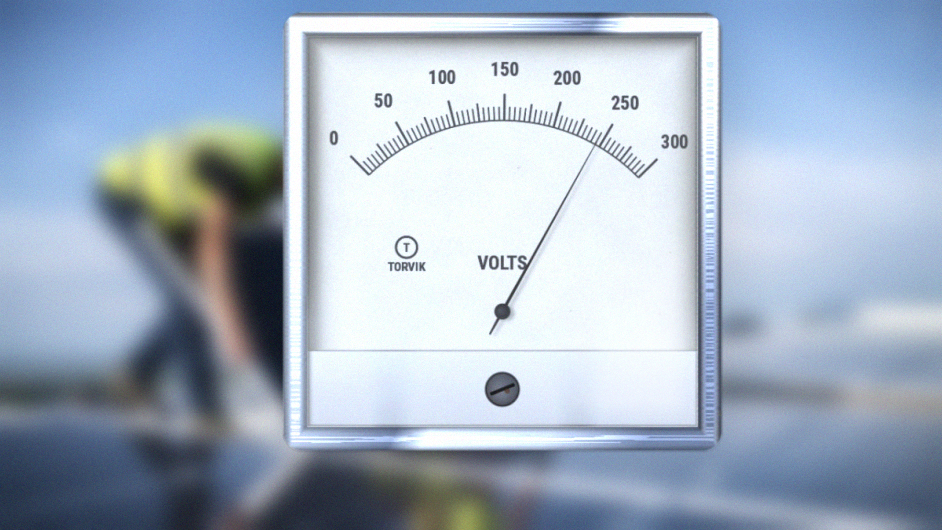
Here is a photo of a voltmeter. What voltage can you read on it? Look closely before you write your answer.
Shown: 245 V
